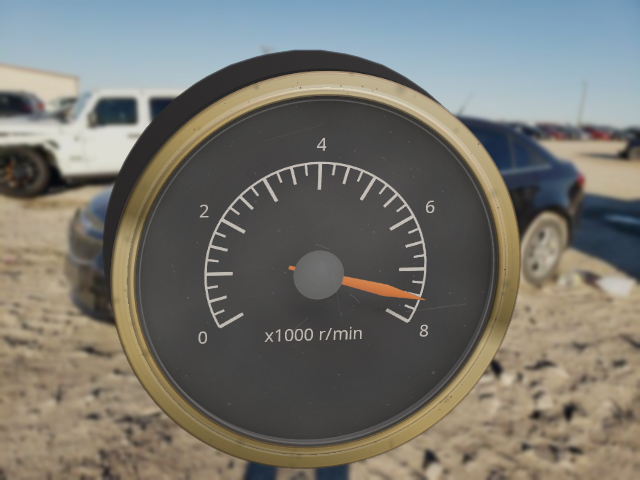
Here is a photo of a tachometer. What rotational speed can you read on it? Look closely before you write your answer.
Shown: 7500 rpm
